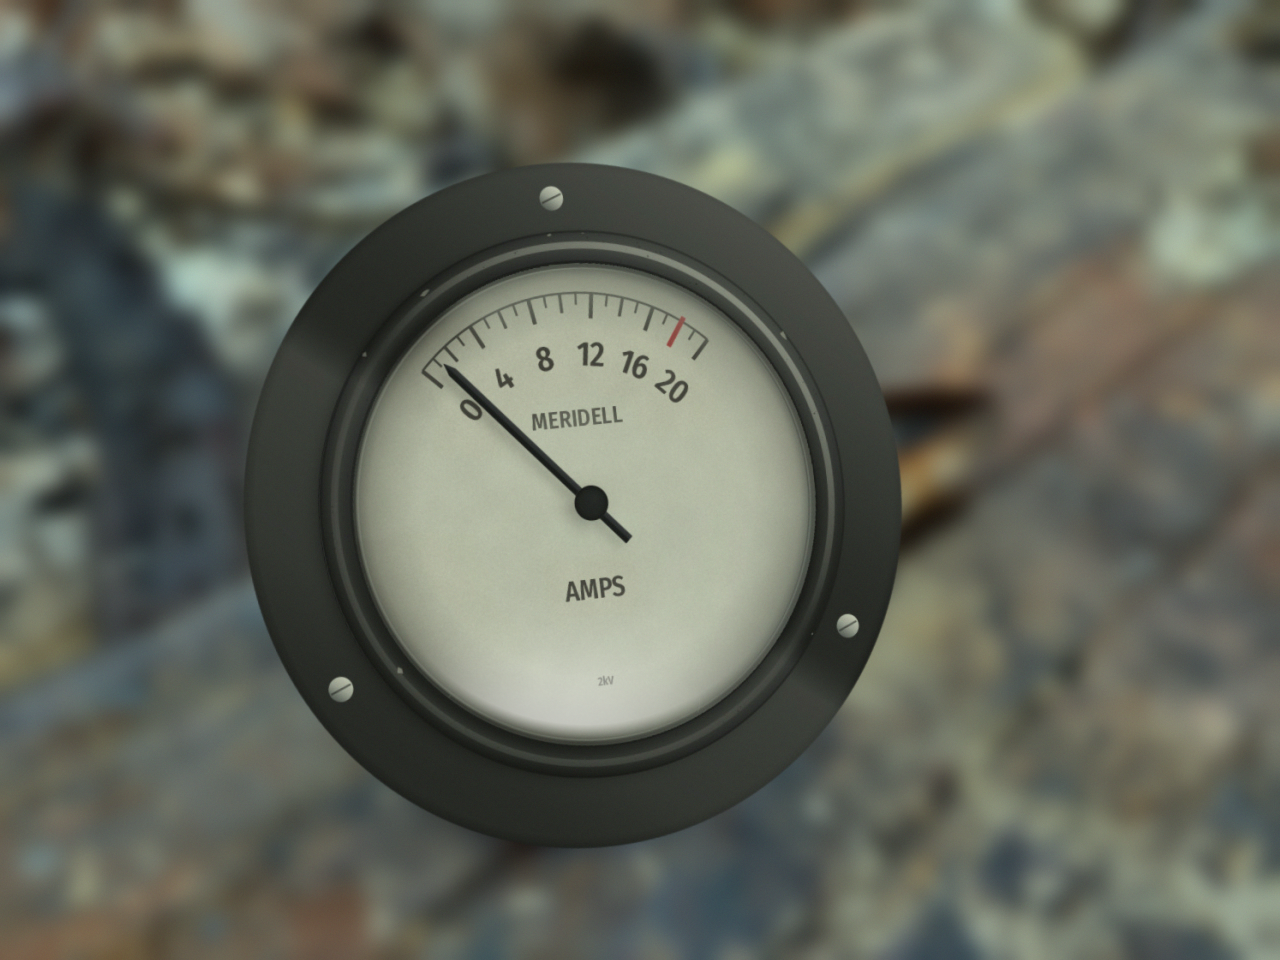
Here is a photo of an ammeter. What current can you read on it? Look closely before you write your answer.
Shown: 1 A
